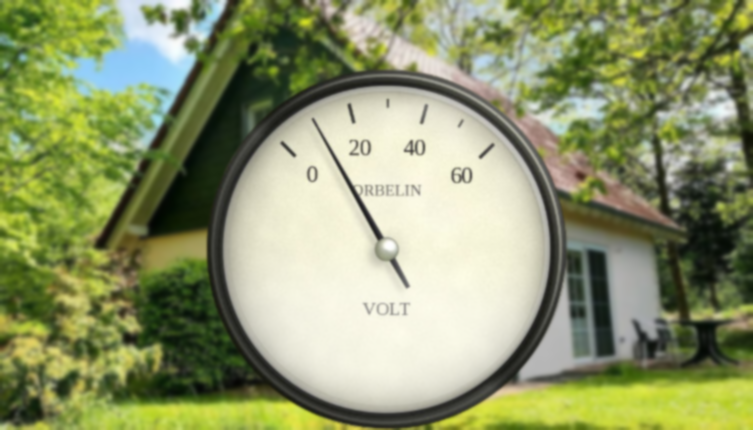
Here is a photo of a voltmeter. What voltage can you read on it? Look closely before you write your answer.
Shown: 10 V
